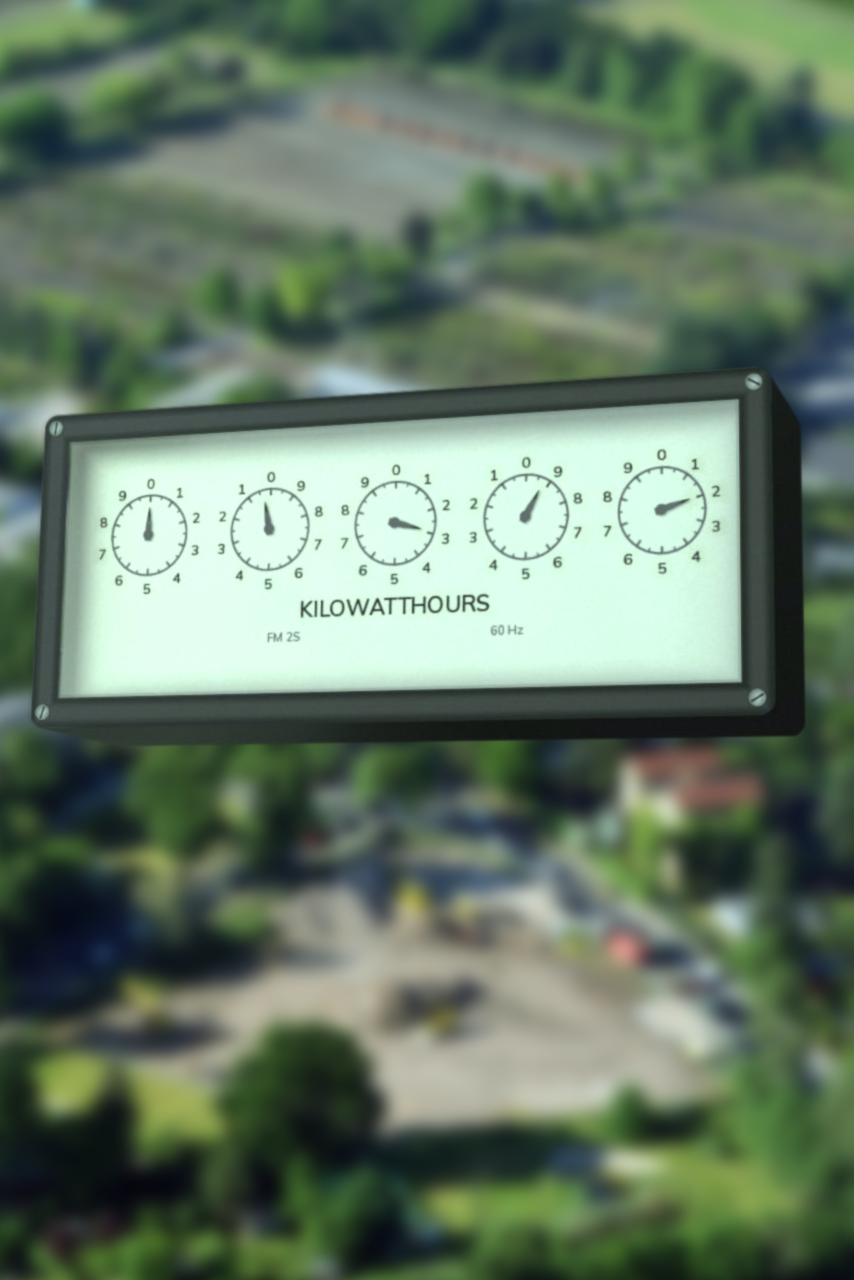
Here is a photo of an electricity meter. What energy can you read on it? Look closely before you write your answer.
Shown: 292 kWh
